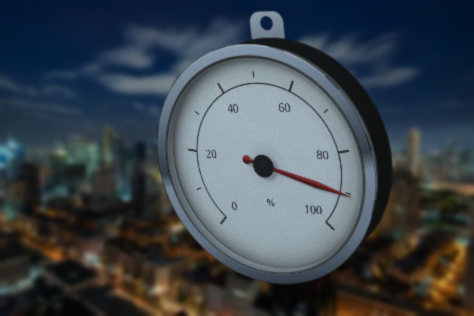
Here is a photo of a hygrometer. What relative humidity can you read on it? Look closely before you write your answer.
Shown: 90 %
